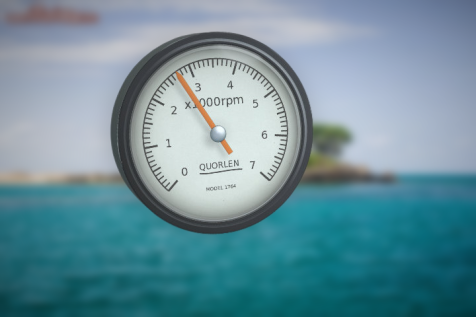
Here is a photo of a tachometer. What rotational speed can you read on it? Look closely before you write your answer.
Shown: 2700 rpm
